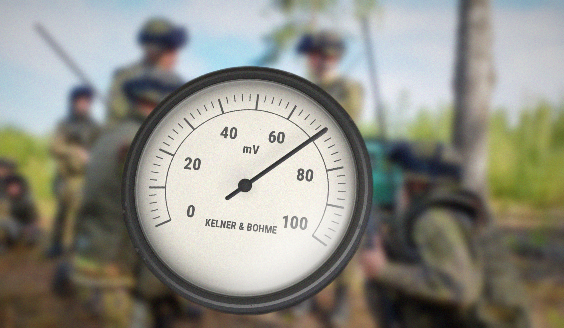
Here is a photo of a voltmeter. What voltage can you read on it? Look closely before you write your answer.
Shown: 70 mV
